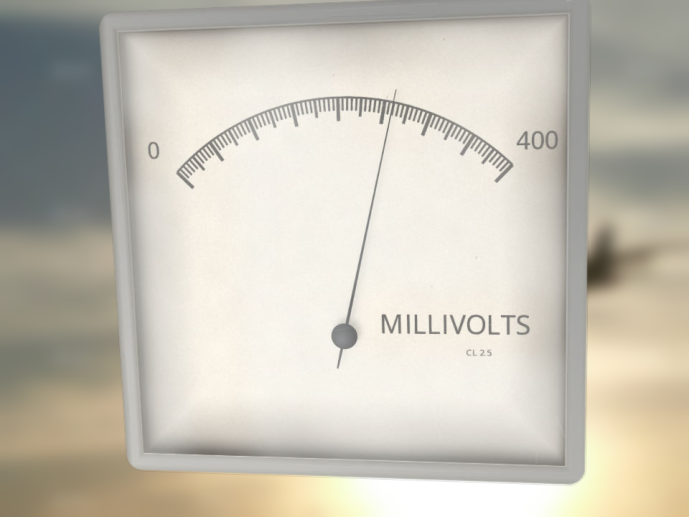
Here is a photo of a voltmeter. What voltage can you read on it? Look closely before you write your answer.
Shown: 260 mV
